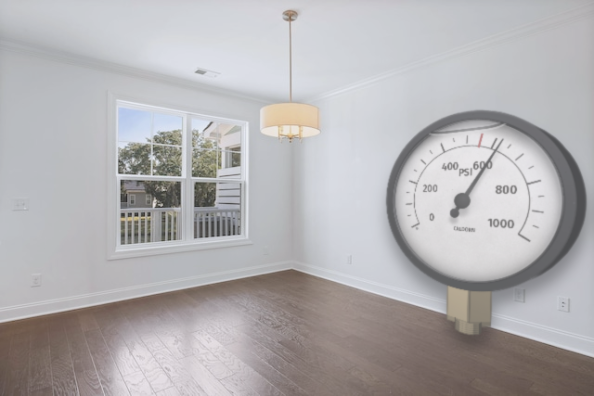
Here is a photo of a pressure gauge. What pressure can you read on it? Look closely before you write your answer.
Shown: 625 psi
